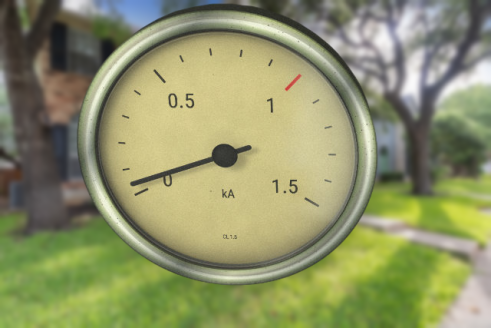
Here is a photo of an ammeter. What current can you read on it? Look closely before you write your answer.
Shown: 0.05 kA
